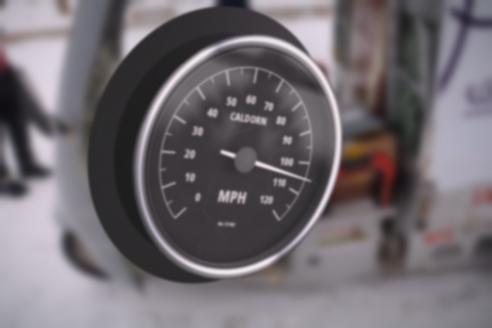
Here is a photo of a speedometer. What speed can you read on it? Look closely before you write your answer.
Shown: 105 mph
